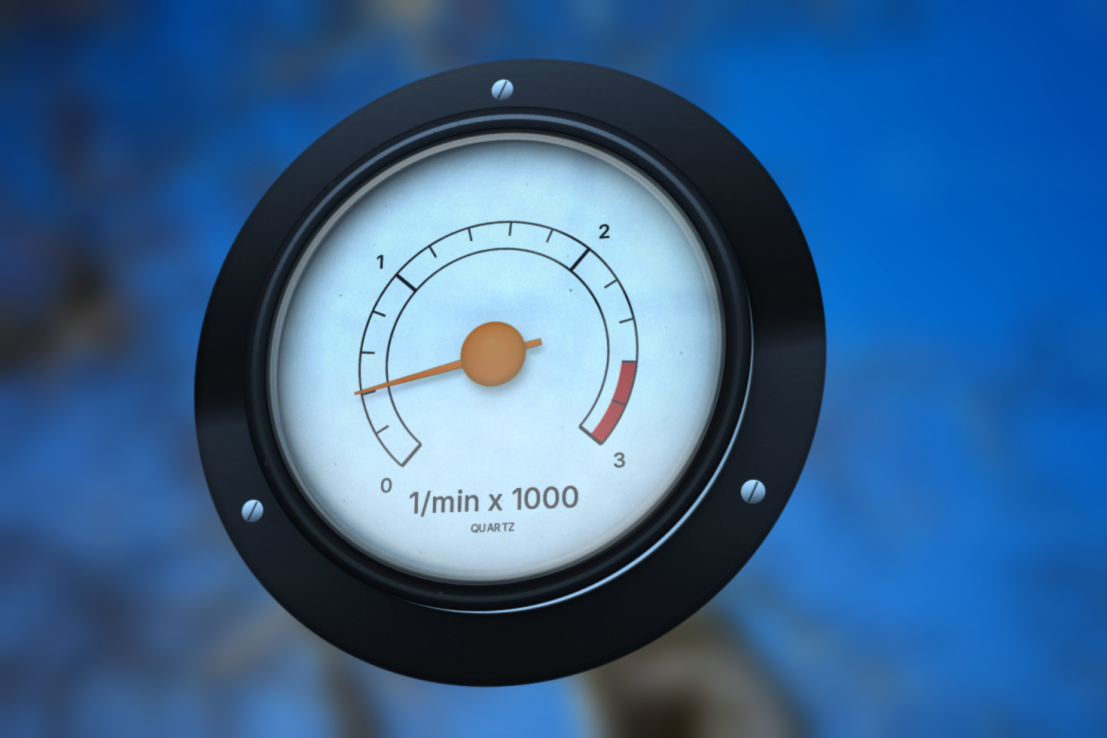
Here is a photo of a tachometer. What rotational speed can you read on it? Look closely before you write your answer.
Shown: 400 rpm
